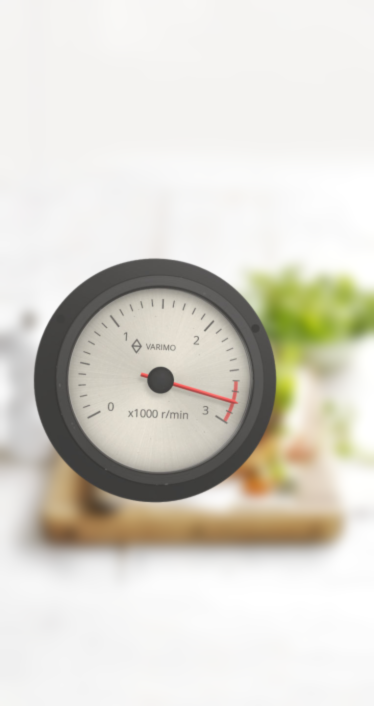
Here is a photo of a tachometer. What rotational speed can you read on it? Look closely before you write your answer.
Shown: 2800 rpm
